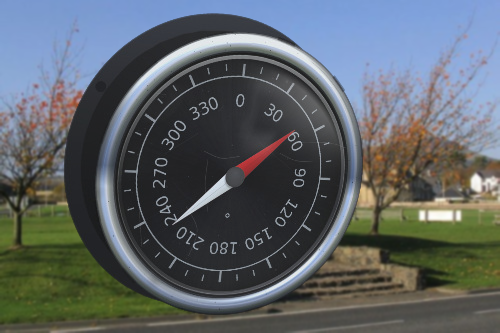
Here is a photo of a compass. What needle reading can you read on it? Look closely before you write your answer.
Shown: 50 °
